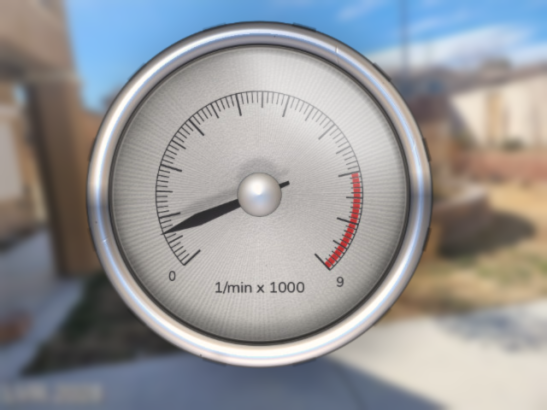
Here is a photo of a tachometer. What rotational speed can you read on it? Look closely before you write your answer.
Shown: 700 rpm
